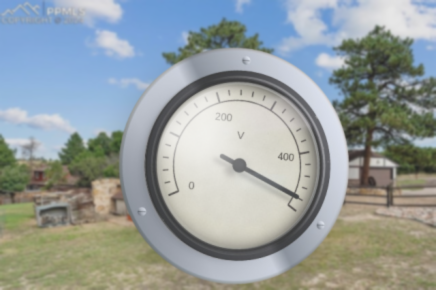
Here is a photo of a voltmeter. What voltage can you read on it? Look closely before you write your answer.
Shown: 480 V
